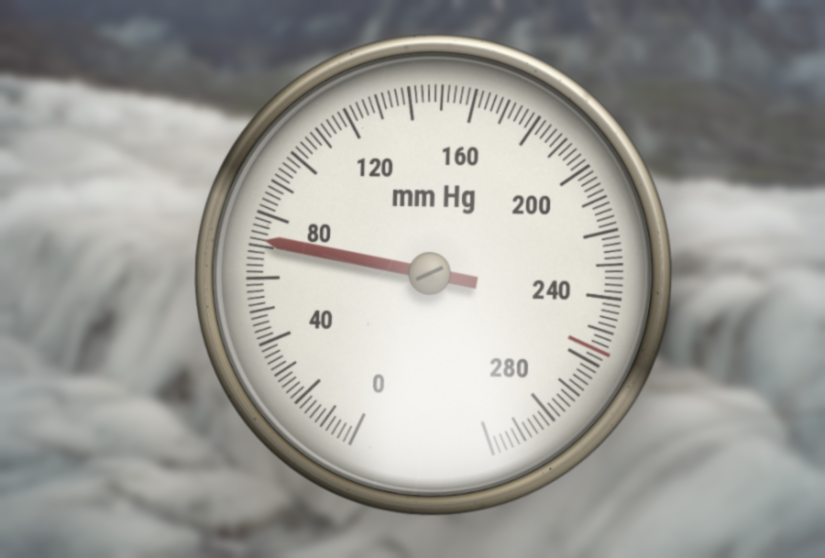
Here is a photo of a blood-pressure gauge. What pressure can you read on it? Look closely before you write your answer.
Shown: 72 mmHg
